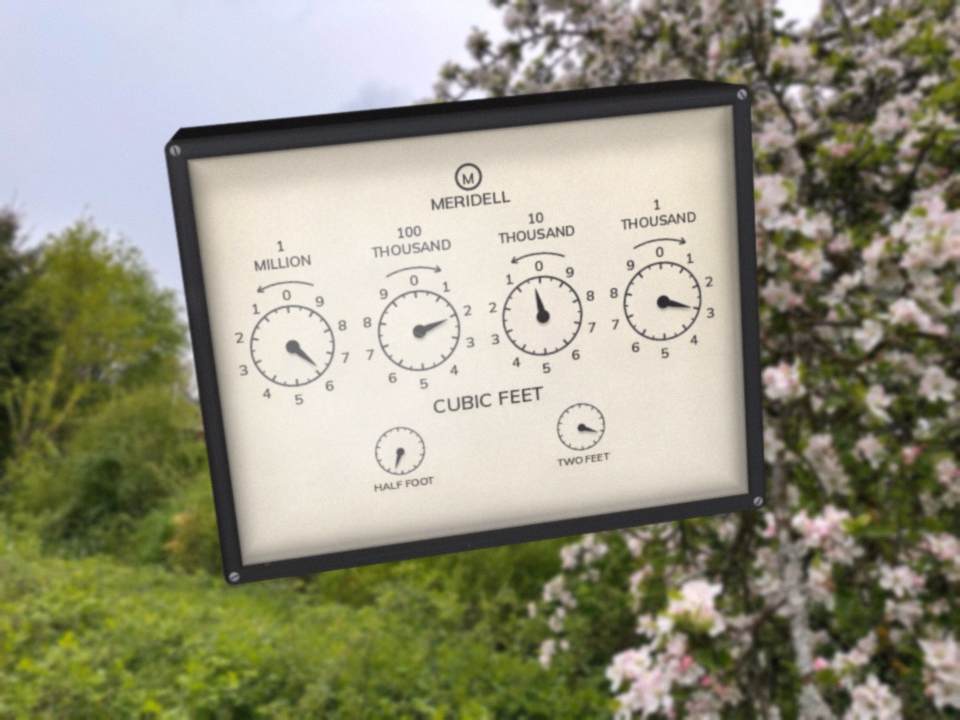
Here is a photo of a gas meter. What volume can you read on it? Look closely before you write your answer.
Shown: 620300 ft³
